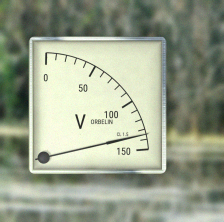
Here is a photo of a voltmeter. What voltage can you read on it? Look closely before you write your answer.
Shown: 135 V
